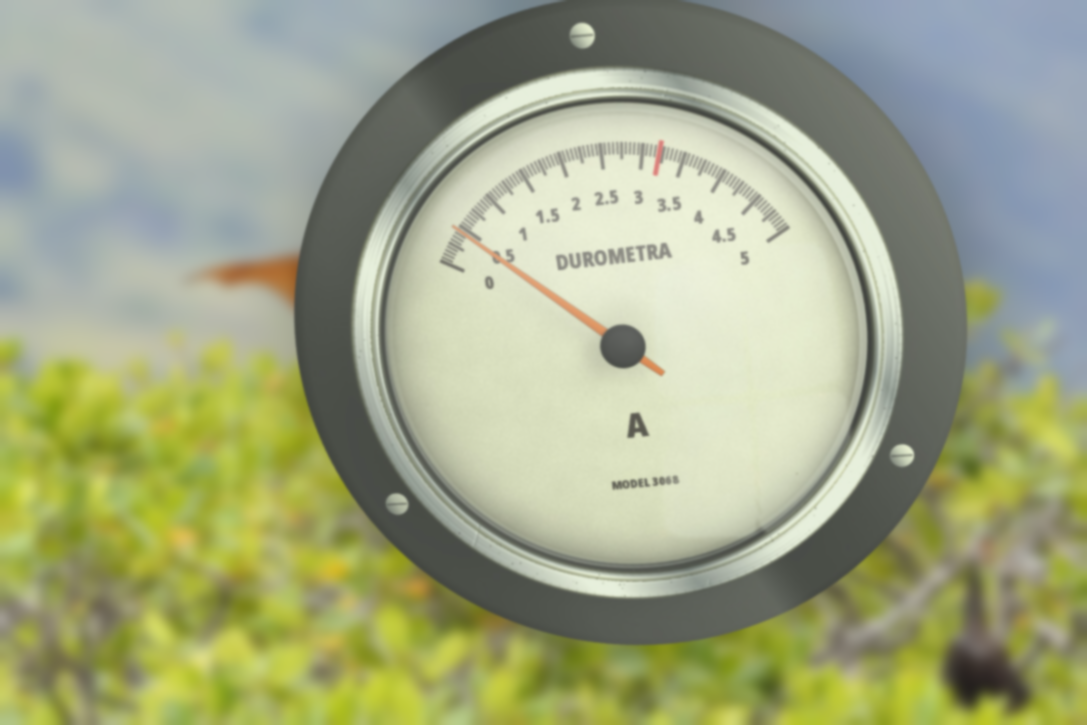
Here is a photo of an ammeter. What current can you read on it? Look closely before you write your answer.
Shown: 0.5 A
